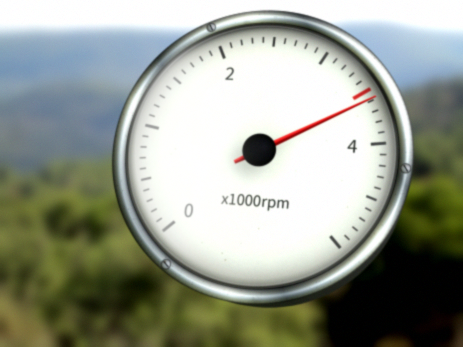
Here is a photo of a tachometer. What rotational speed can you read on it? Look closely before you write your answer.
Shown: 3600 rpm
